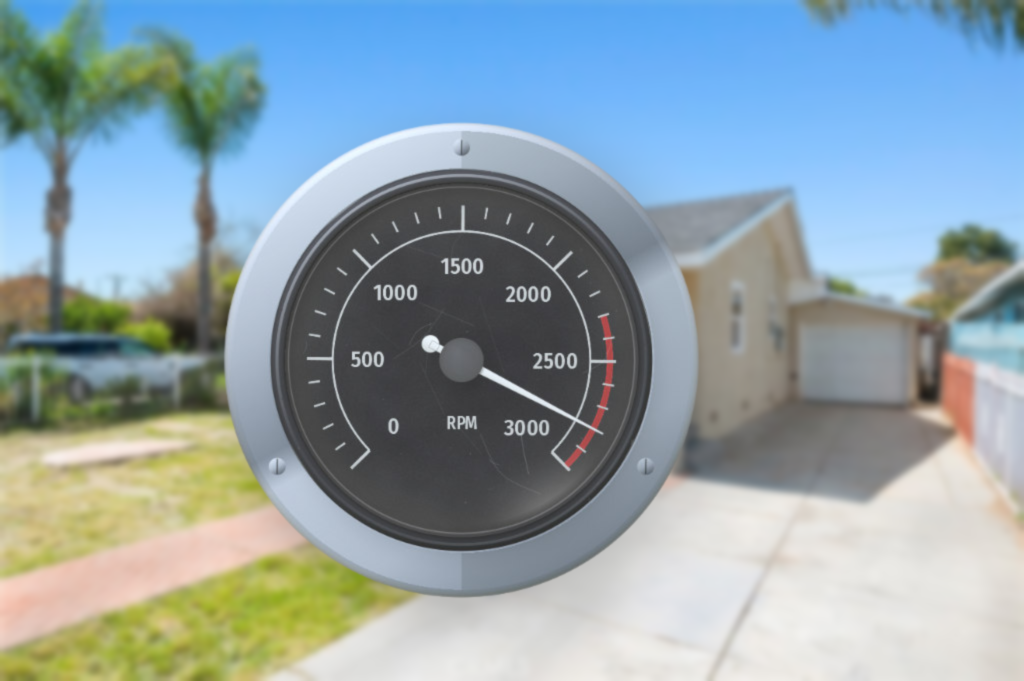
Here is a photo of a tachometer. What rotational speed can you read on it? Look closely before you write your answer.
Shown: 2800 rpm
